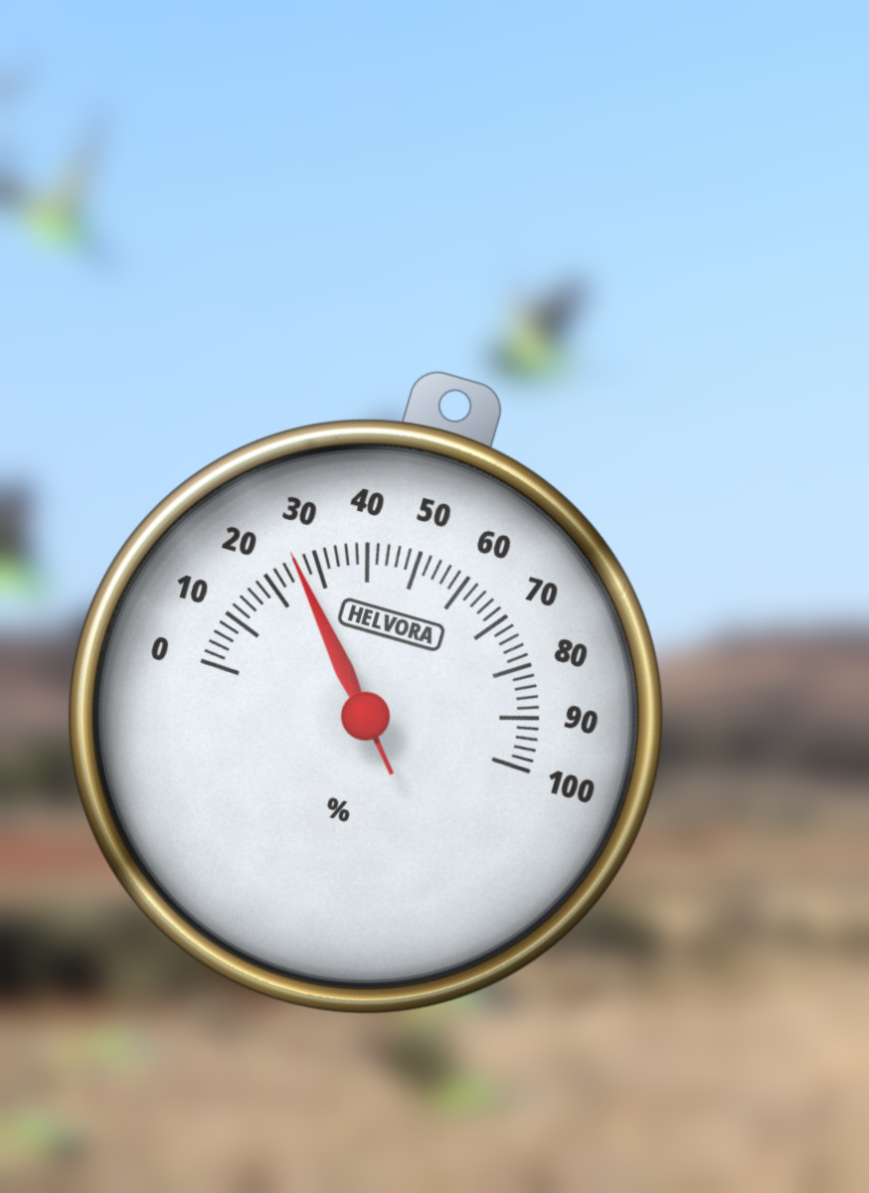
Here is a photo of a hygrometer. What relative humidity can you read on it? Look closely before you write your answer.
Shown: 26 %
